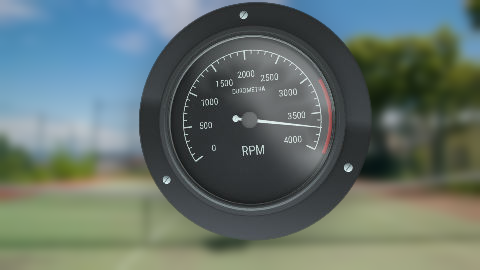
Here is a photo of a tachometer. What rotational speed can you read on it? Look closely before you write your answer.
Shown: 3700 rpm
